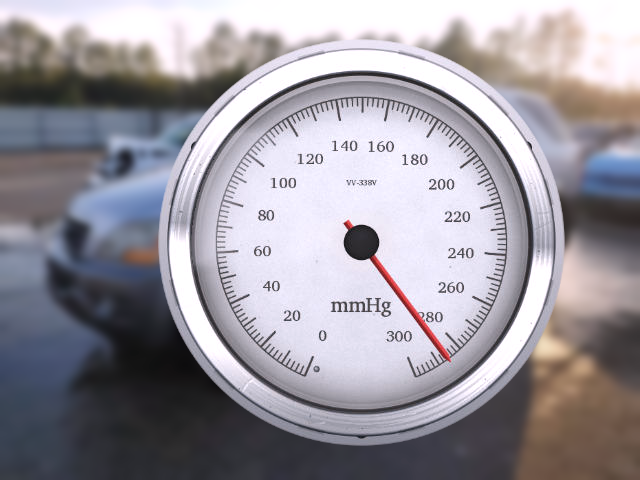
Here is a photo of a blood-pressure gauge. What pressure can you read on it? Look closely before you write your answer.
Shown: 286 mmHg
